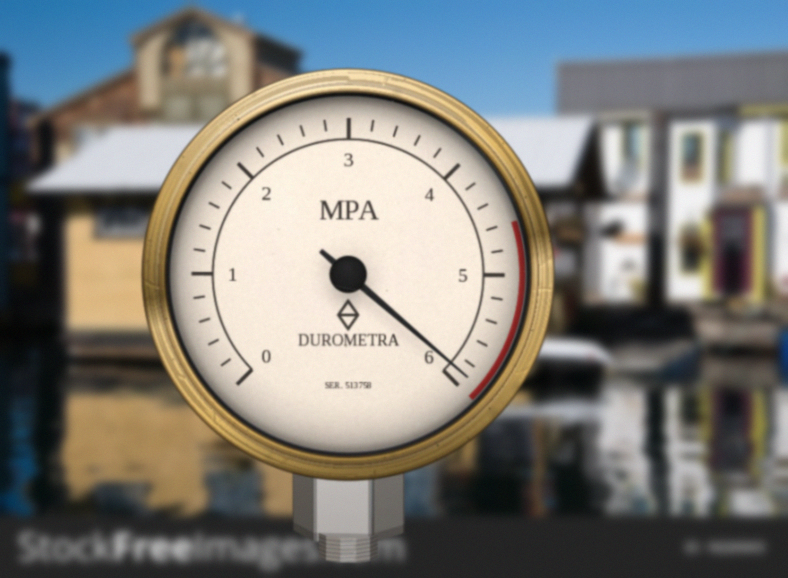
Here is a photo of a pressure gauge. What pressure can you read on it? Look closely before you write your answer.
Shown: 5.9 MPa
